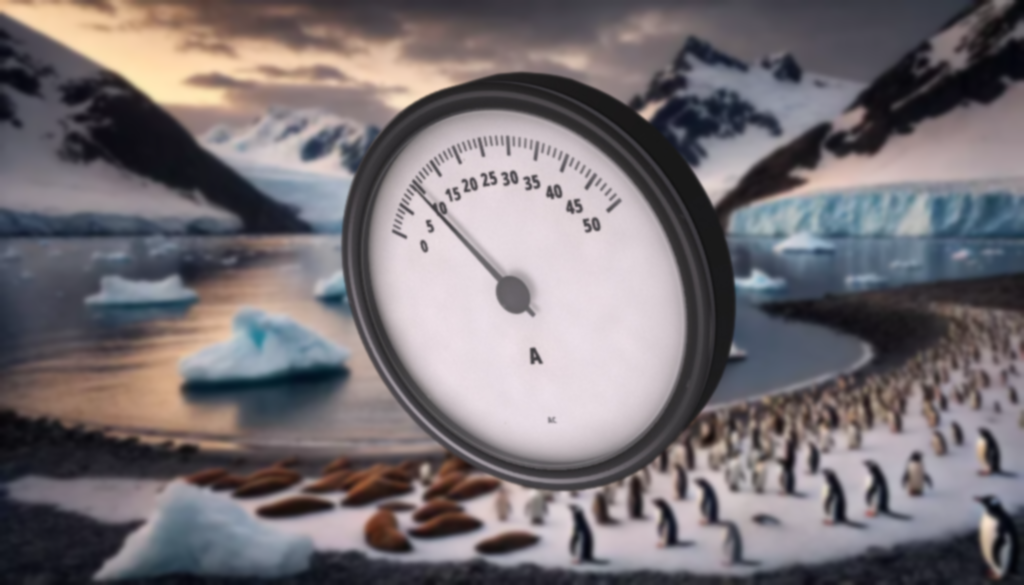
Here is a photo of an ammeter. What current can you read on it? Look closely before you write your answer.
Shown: 10 A
